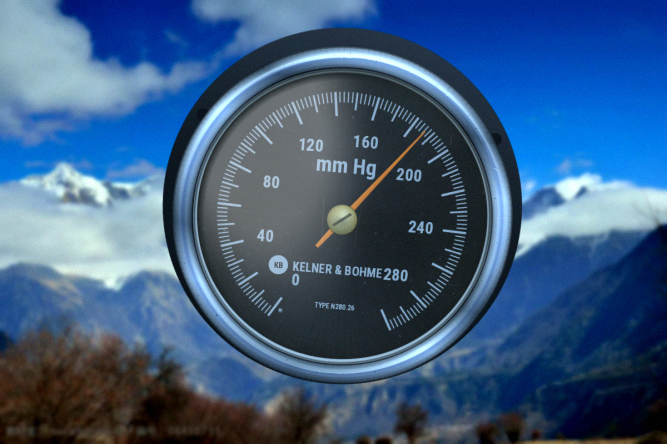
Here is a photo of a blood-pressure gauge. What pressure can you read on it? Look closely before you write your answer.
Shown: 186 mmHg
